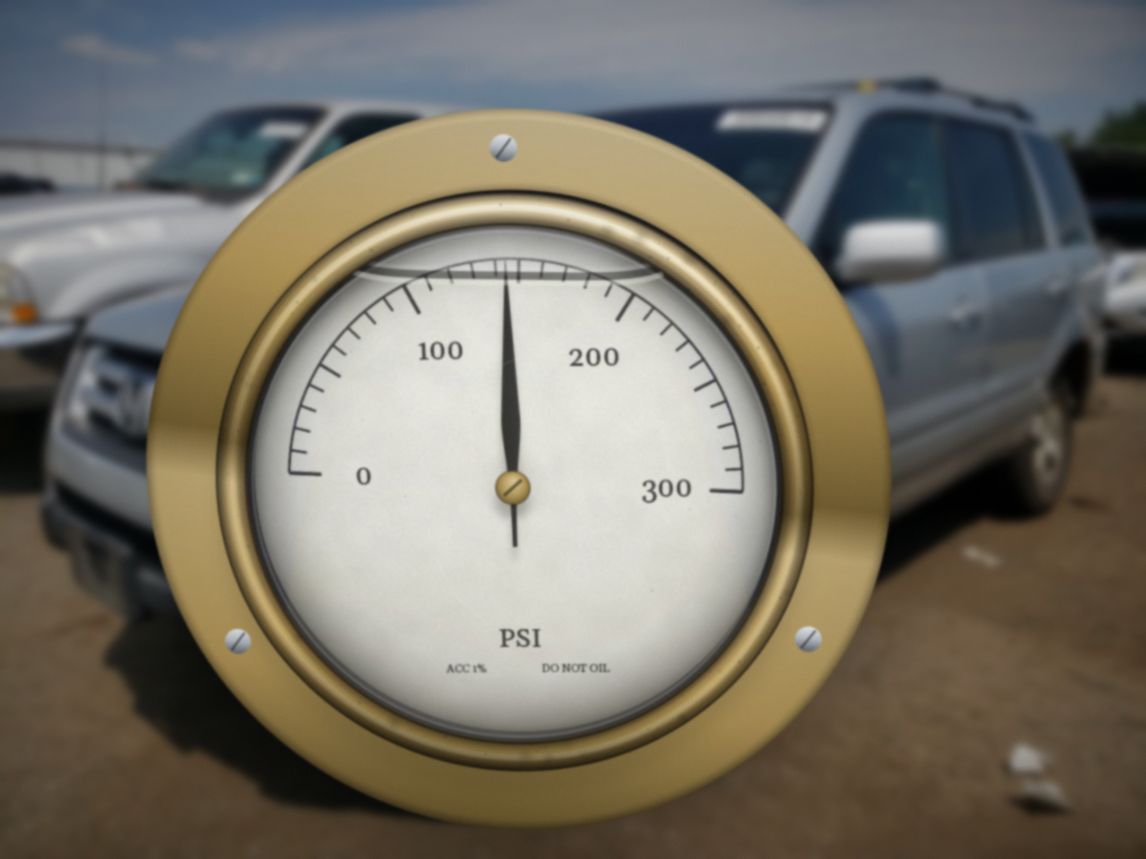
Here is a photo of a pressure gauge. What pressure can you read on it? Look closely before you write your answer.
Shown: 145 psi
